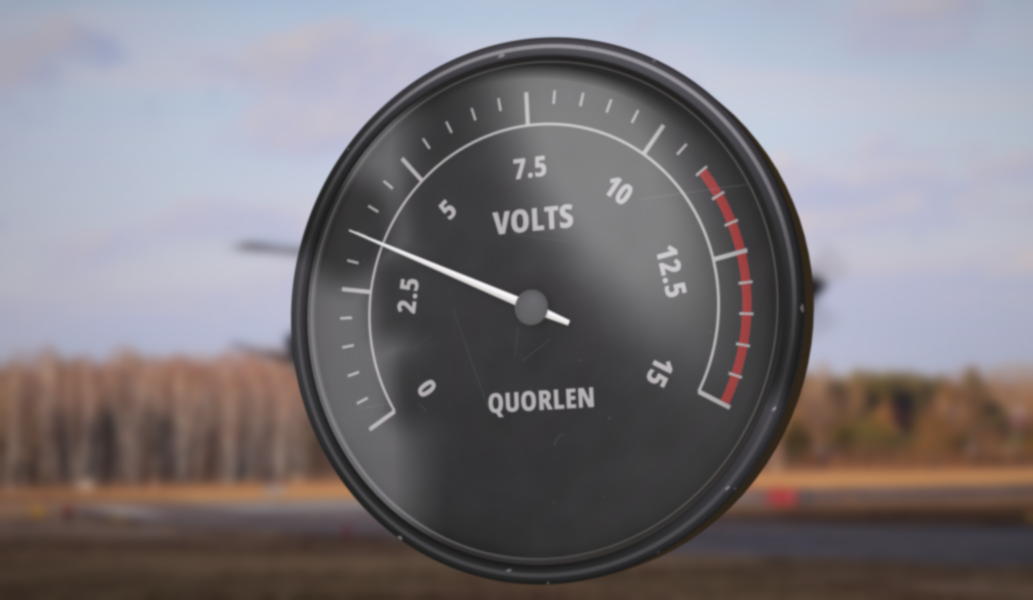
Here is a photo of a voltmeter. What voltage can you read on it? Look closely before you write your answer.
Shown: 3.5 V
